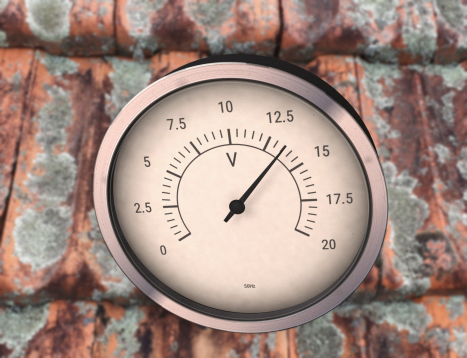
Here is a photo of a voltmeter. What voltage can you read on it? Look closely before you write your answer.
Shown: 13.5 V
